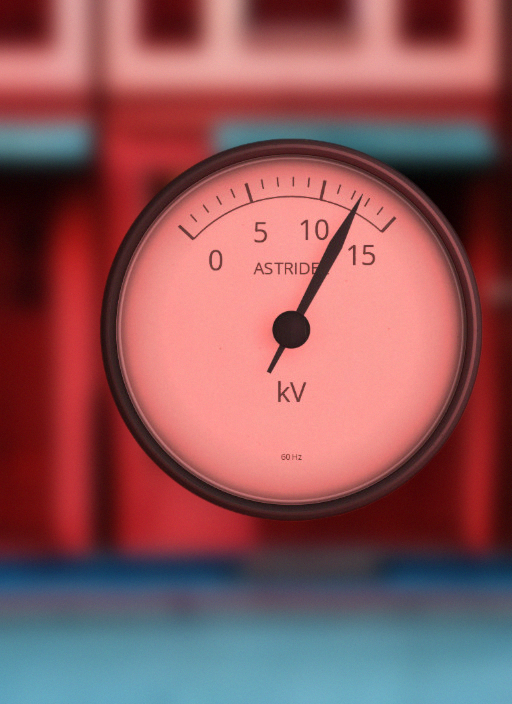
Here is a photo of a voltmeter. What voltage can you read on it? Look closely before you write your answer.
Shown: 12.5 kV
